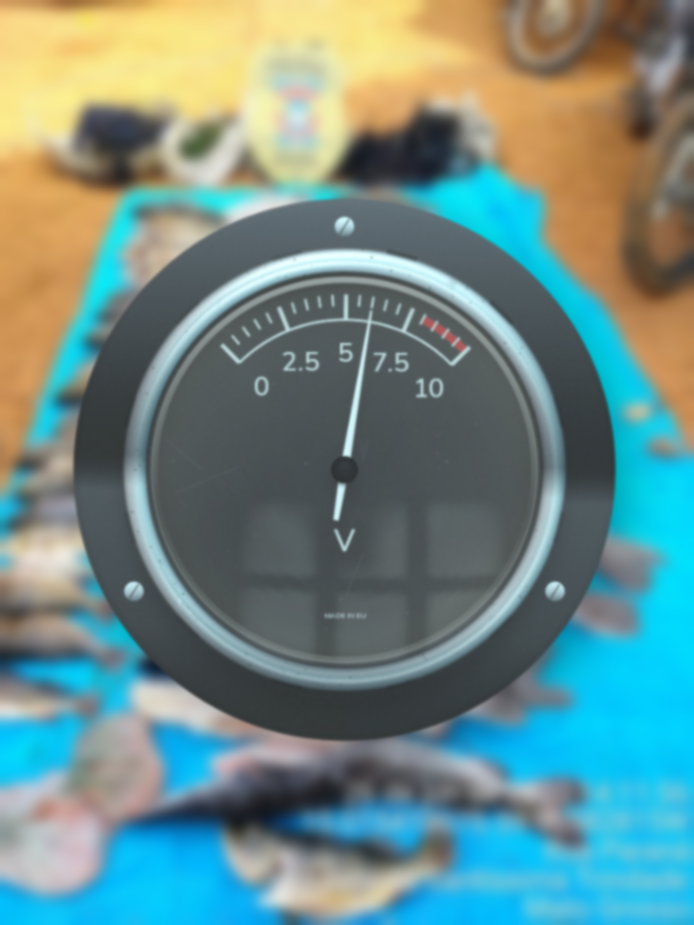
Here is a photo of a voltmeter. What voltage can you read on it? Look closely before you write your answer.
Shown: 6 V
